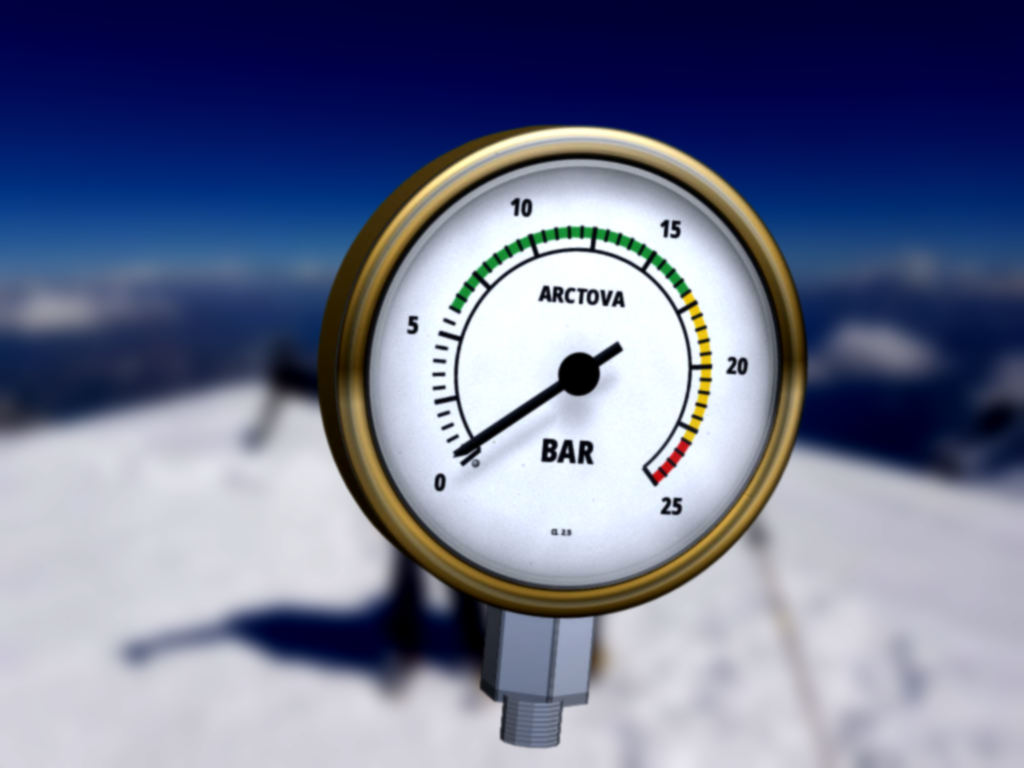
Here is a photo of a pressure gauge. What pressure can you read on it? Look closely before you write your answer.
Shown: 0.5 bar
